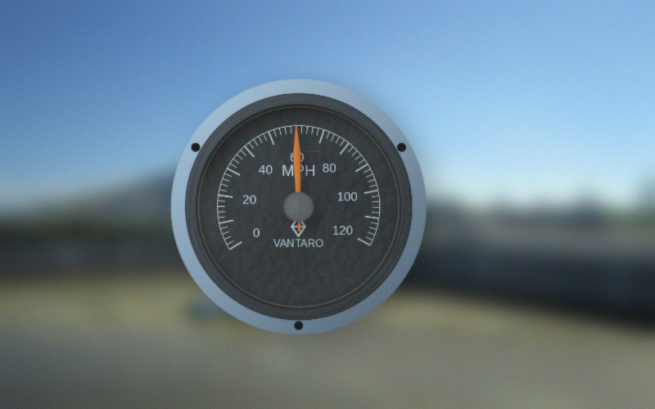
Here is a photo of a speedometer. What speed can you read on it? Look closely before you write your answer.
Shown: 60 mph
